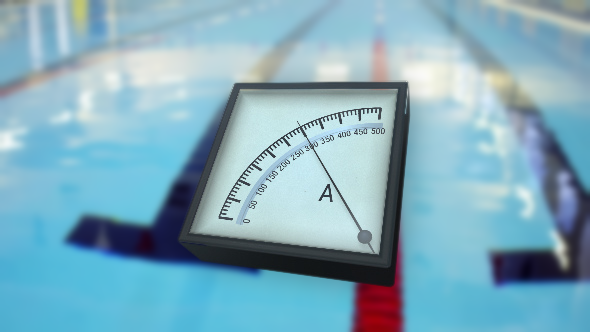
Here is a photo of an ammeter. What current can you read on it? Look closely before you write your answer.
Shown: 300 A
